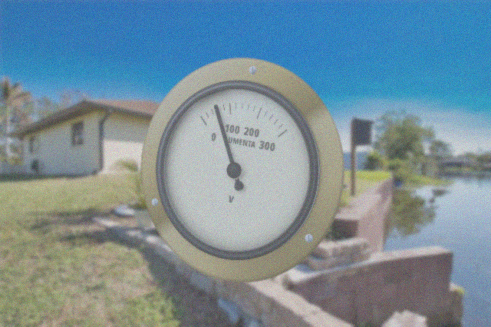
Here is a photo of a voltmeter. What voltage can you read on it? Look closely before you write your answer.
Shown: 60 V
